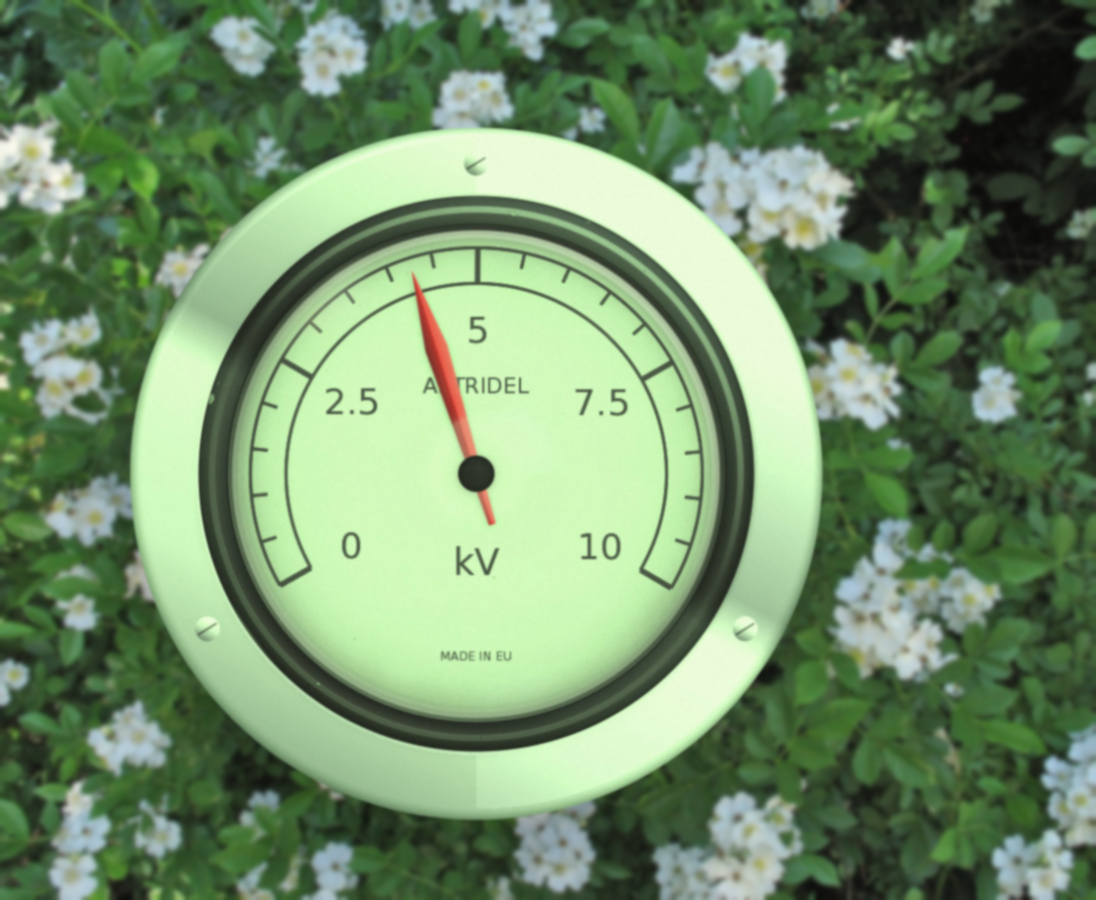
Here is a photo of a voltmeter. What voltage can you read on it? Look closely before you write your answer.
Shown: 4.25 kV
